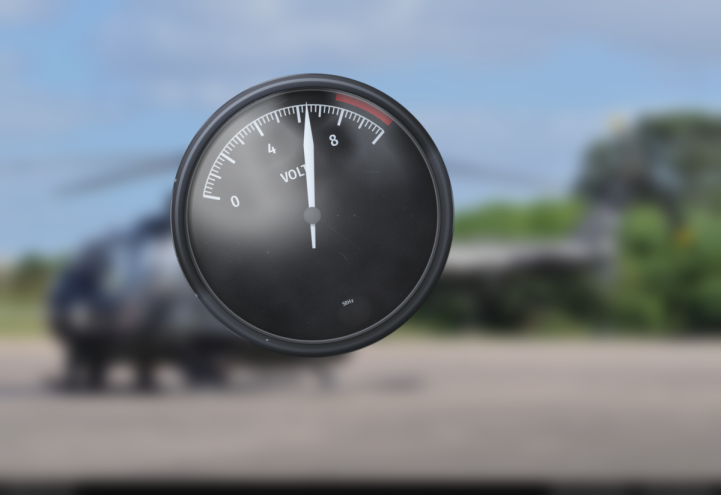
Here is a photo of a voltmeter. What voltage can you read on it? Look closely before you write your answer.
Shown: 6.4 V
